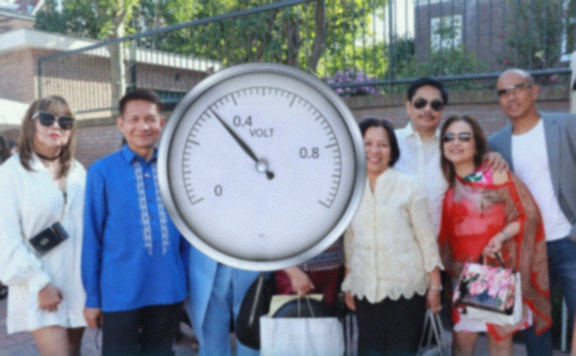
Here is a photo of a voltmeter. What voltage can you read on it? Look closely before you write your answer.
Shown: 0.32 V
